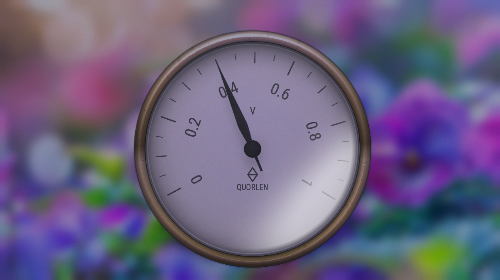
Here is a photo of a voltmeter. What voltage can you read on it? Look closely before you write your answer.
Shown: 0.4 V
